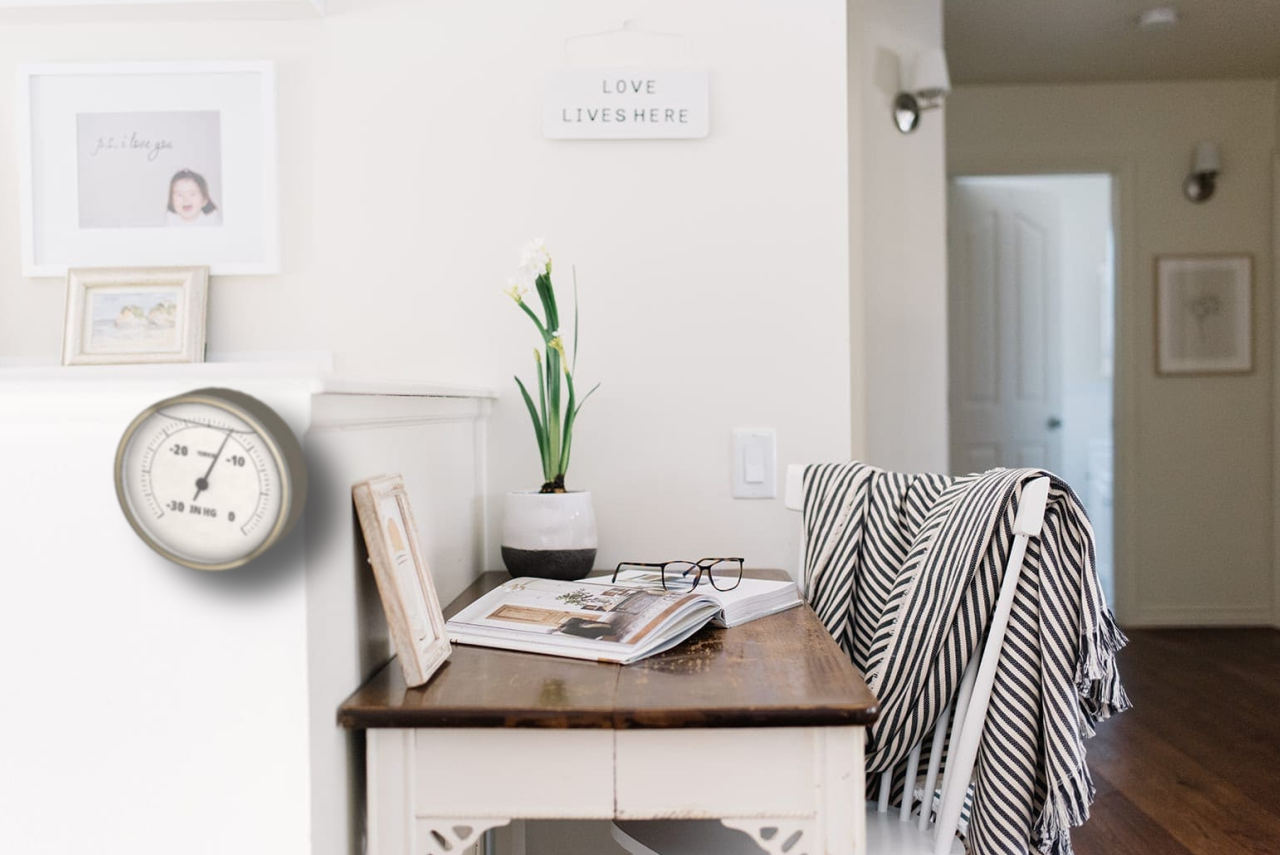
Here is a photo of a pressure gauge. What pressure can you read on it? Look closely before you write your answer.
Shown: -12.5 inHg
